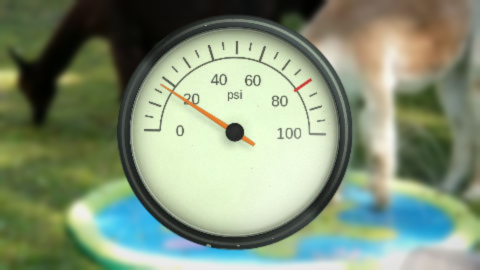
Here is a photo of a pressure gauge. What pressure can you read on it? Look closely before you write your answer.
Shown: 17.5 psi
